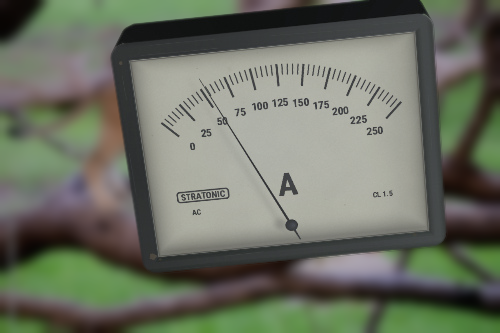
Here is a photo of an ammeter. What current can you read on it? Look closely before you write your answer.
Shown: 55 A
